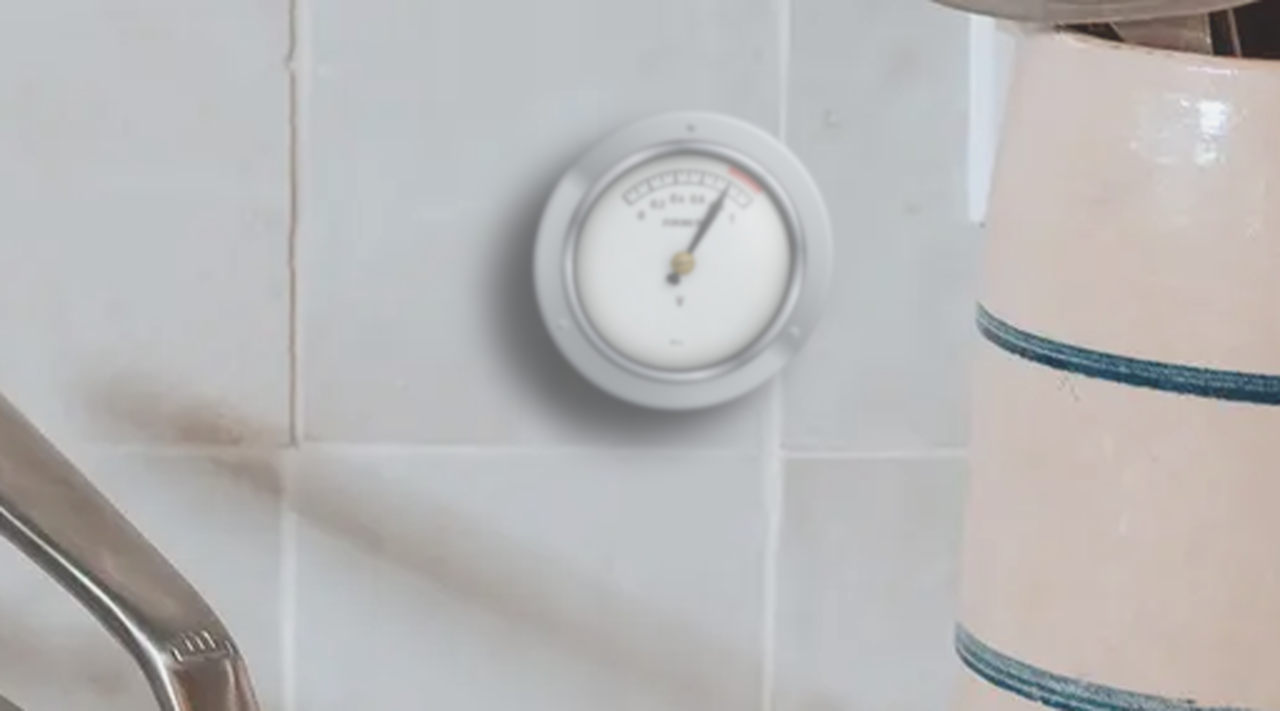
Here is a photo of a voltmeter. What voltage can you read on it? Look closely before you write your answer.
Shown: 0.8 V
